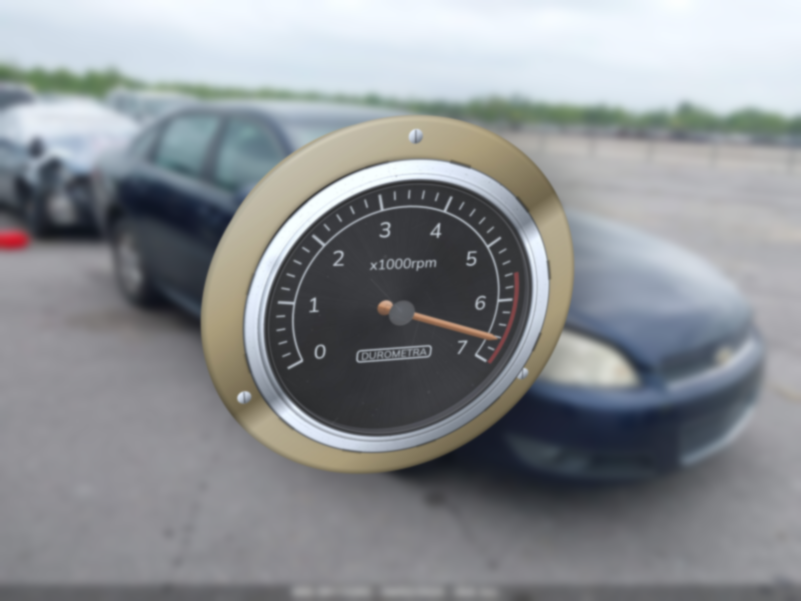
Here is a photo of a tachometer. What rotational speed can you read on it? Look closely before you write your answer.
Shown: 6600 rpm
